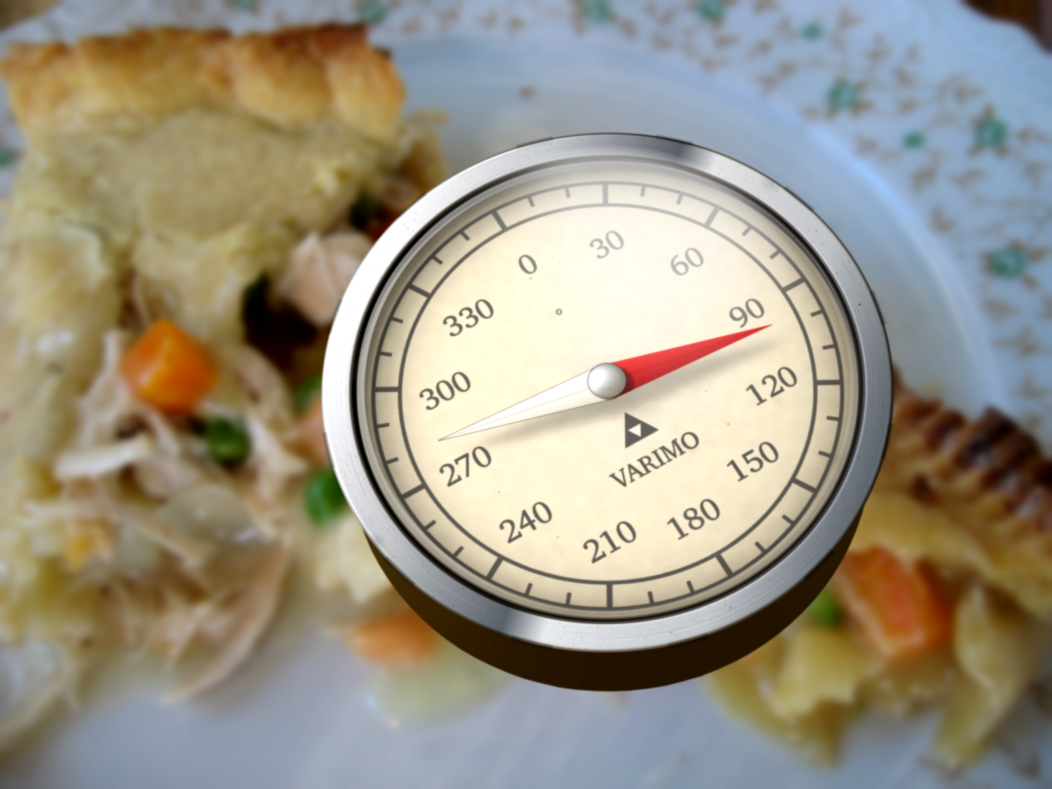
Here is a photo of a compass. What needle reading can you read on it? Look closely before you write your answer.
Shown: 100 °
